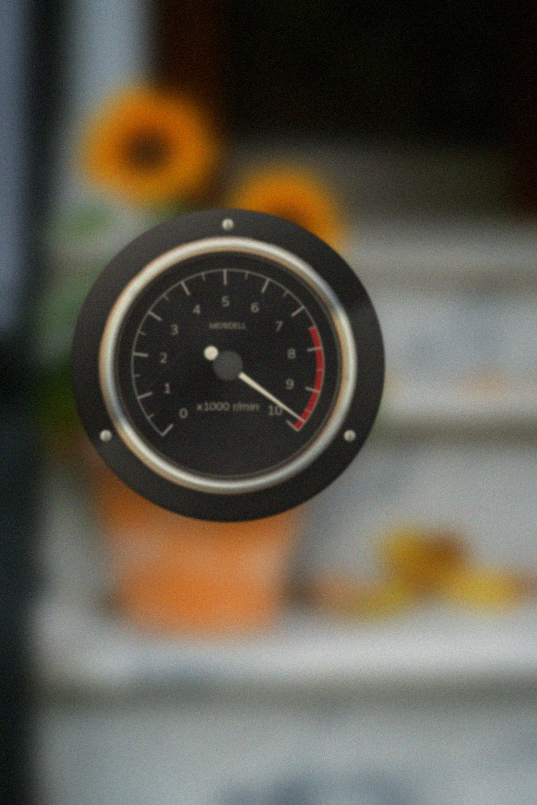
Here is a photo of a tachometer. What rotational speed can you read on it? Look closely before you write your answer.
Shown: 9750 rpm
